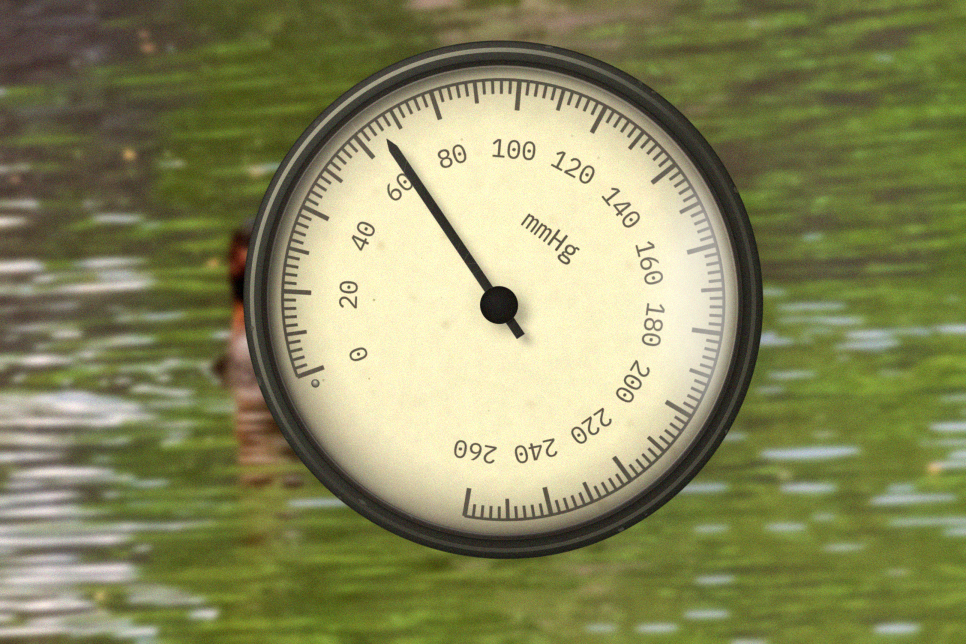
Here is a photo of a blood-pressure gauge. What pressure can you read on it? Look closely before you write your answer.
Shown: 66 mmHg
